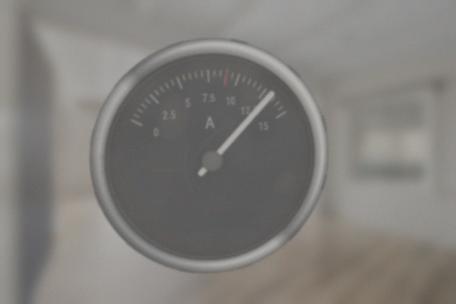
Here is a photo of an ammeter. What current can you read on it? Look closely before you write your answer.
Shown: 13 A
